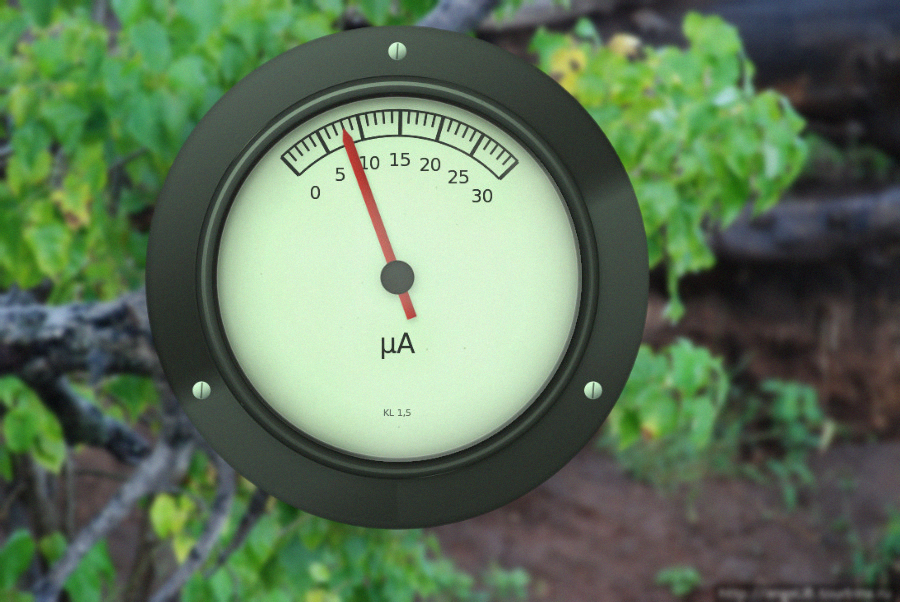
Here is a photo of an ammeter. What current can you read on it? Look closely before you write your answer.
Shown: 8 µA
